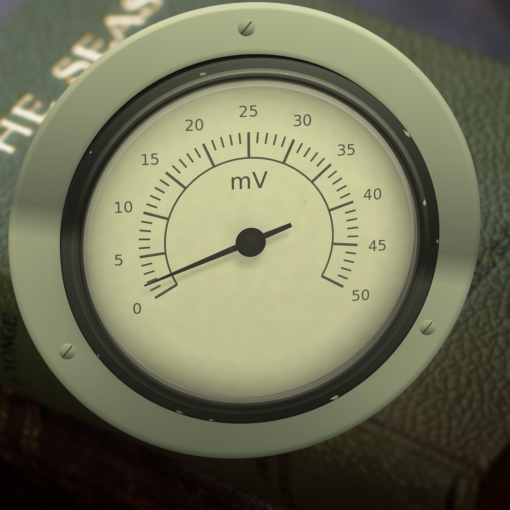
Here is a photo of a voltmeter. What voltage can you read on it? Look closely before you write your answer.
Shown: 2 mV
